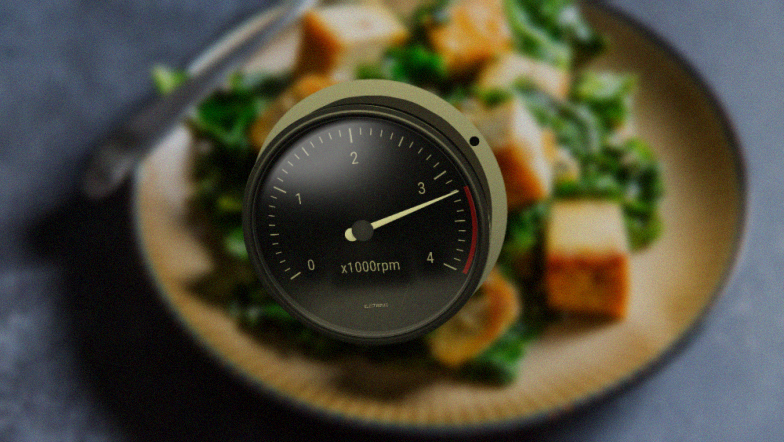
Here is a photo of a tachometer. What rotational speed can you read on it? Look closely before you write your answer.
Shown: 3200 rpm
